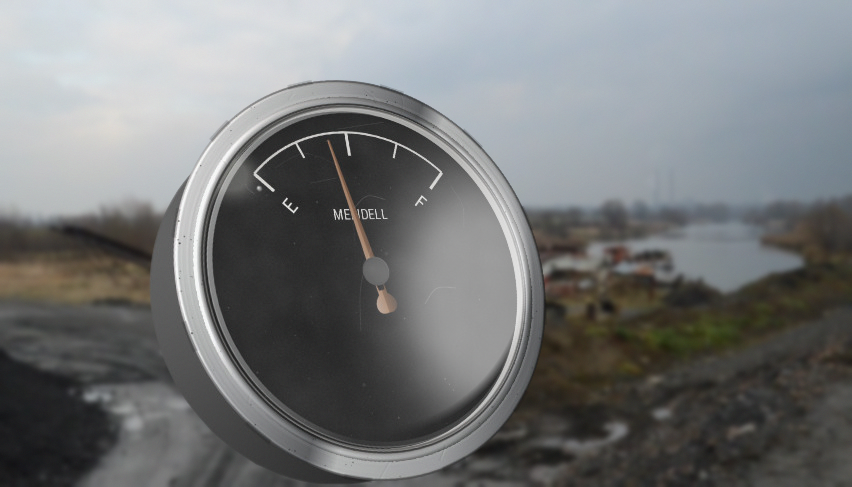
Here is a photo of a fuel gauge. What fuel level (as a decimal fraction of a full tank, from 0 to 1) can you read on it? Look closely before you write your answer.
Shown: 0.375
